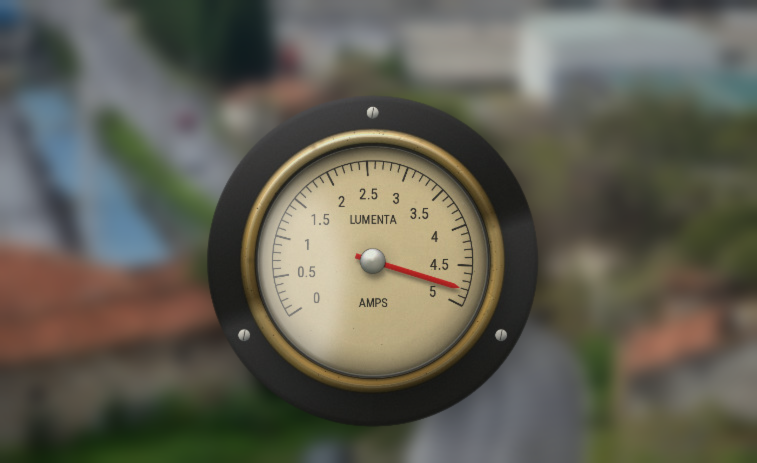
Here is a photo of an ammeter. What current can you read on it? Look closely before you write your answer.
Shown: 4.8 A
